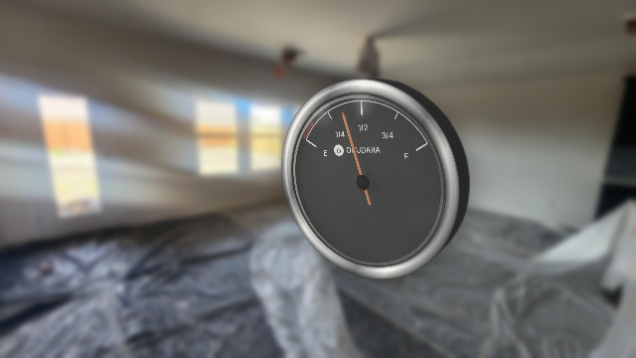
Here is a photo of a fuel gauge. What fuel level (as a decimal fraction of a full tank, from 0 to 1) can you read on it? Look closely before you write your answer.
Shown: 0.375
